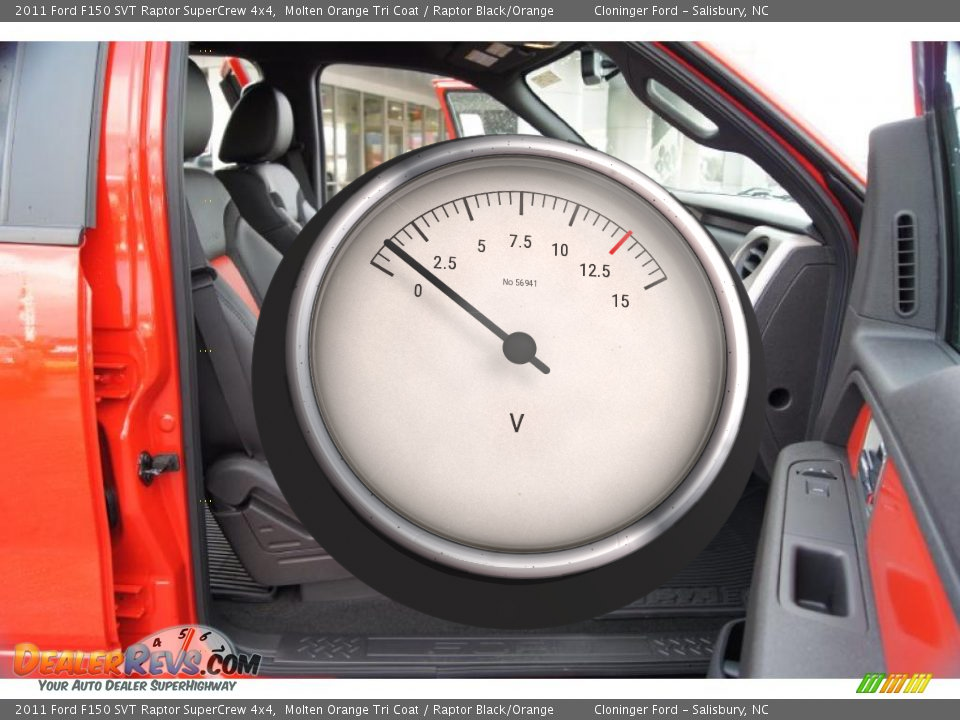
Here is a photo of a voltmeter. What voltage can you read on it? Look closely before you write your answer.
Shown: 1 V
